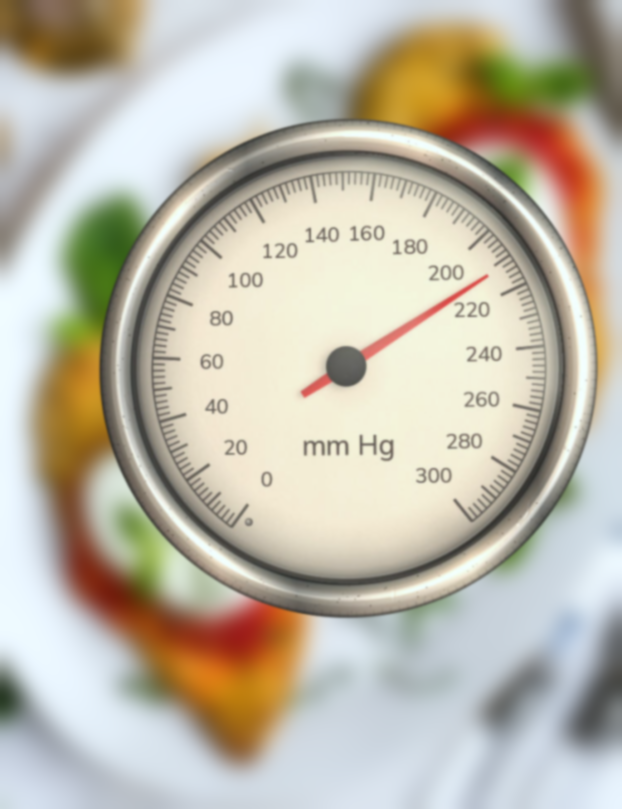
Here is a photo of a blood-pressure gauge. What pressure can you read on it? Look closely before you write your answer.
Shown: 212 mmHg
